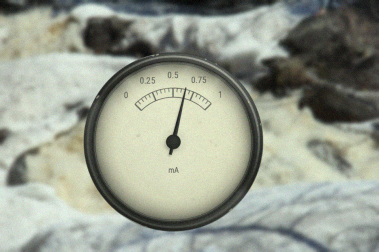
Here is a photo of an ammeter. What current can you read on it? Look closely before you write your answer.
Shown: 0.65 mA
